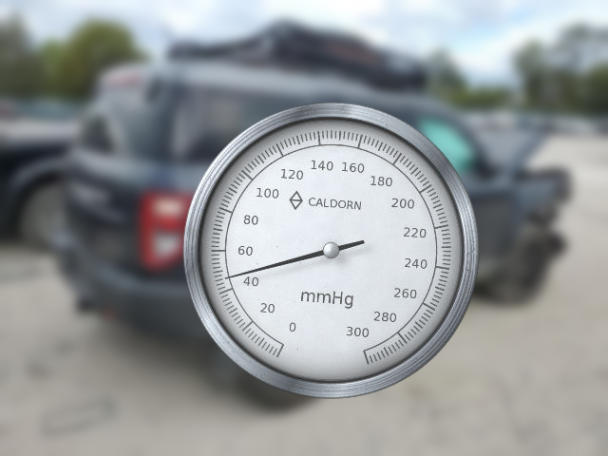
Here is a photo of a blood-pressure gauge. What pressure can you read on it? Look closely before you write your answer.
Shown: 46 mmHg
